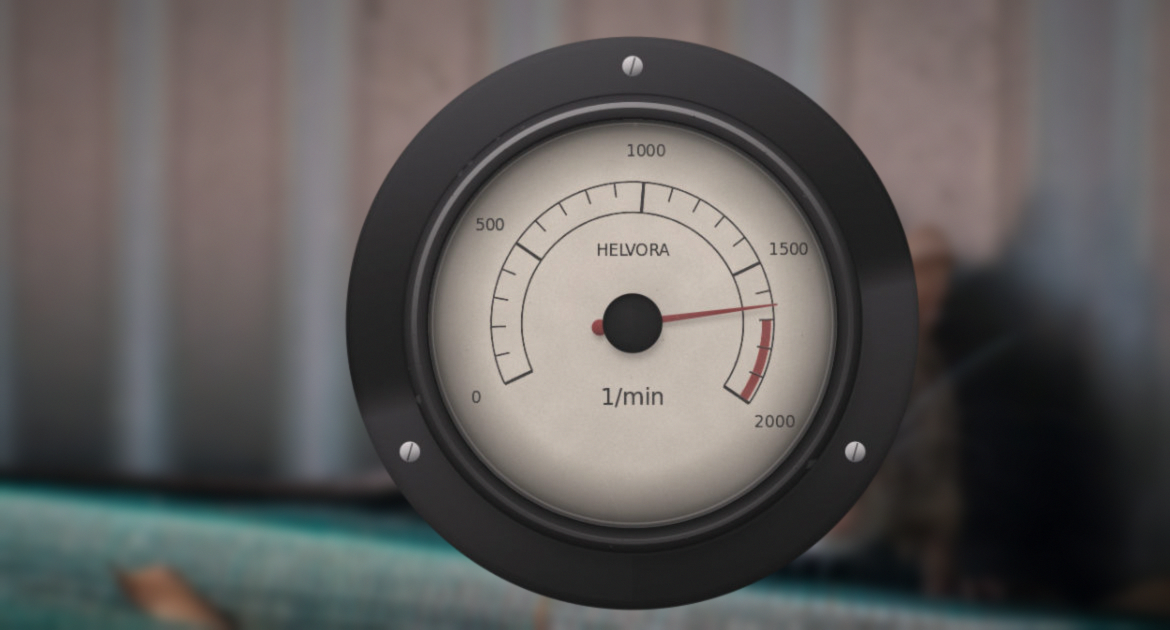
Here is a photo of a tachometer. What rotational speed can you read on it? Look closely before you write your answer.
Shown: 1650 rpm
